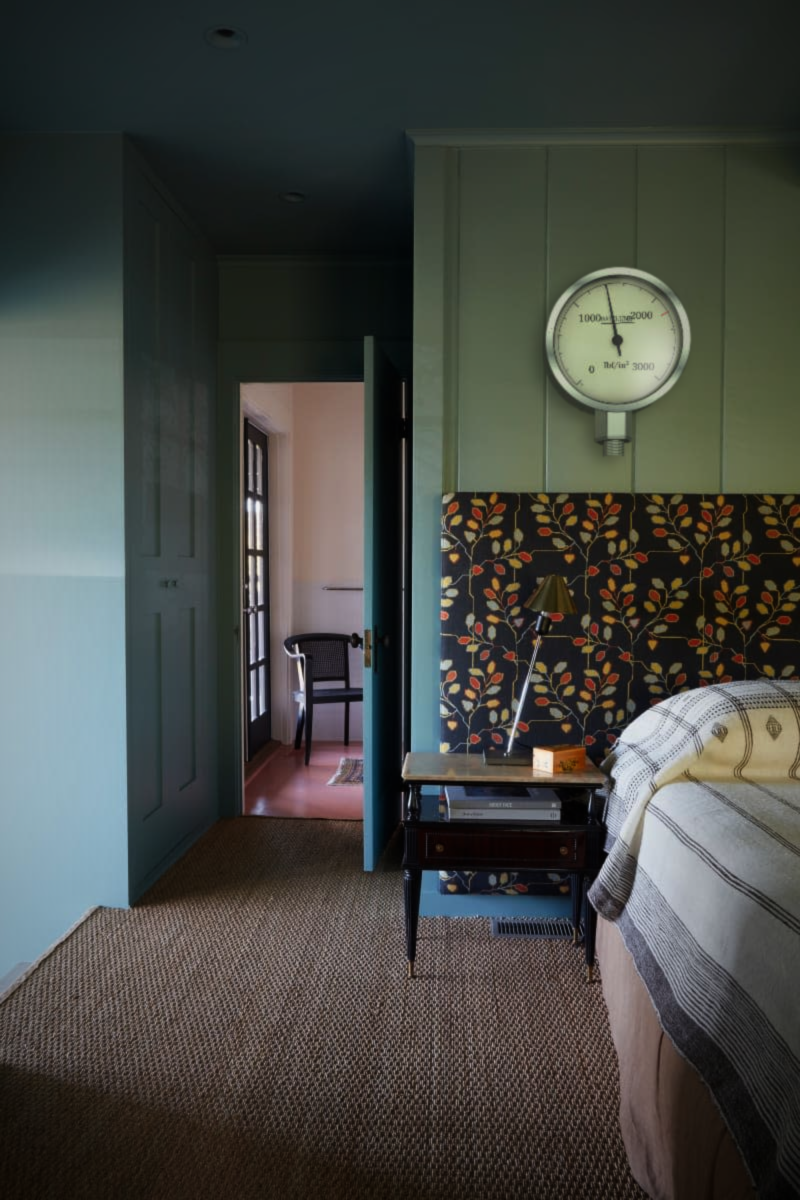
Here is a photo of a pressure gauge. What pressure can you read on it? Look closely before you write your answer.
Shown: 1400 psi
